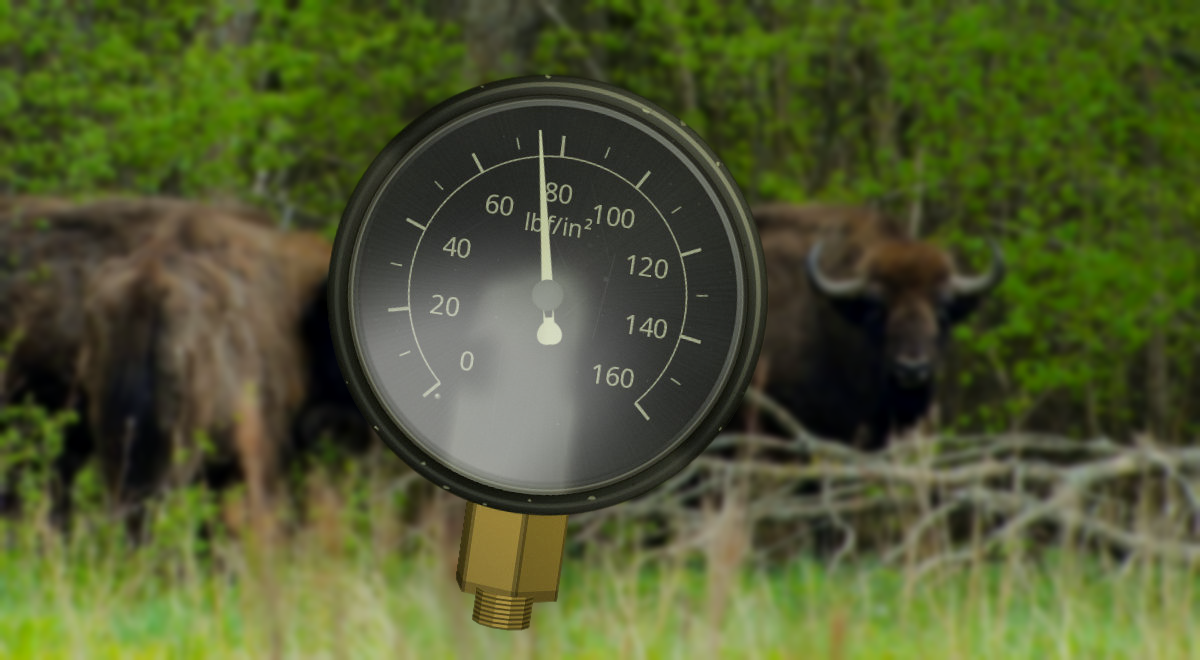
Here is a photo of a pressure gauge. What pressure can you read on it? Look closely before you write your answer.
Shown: 75 psi
